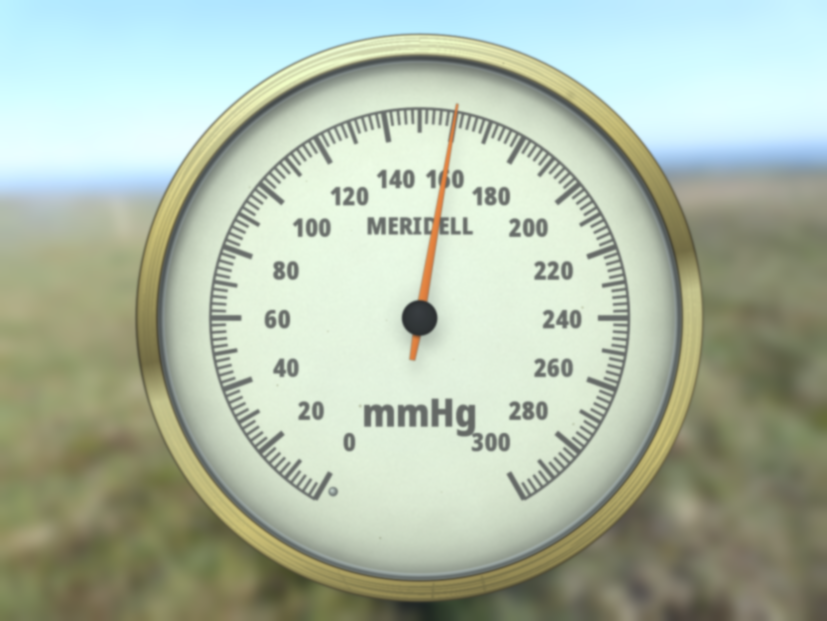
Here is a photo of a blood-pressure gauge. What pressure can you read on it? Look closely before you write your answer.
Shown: 160 mmHg
